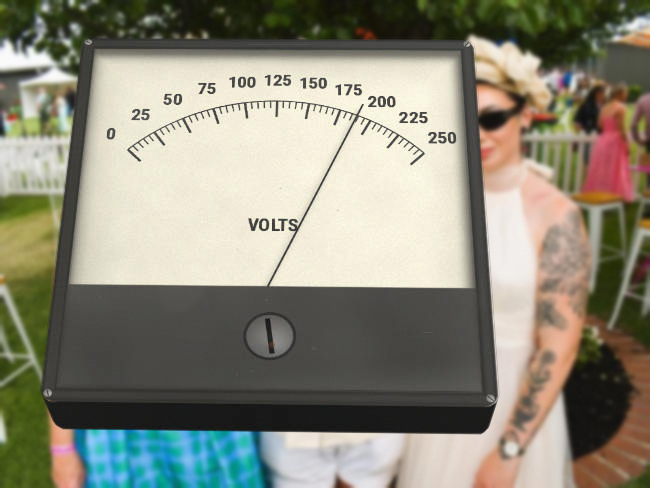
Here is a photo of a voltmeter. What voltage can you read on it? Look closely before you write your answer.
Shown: 190 V
